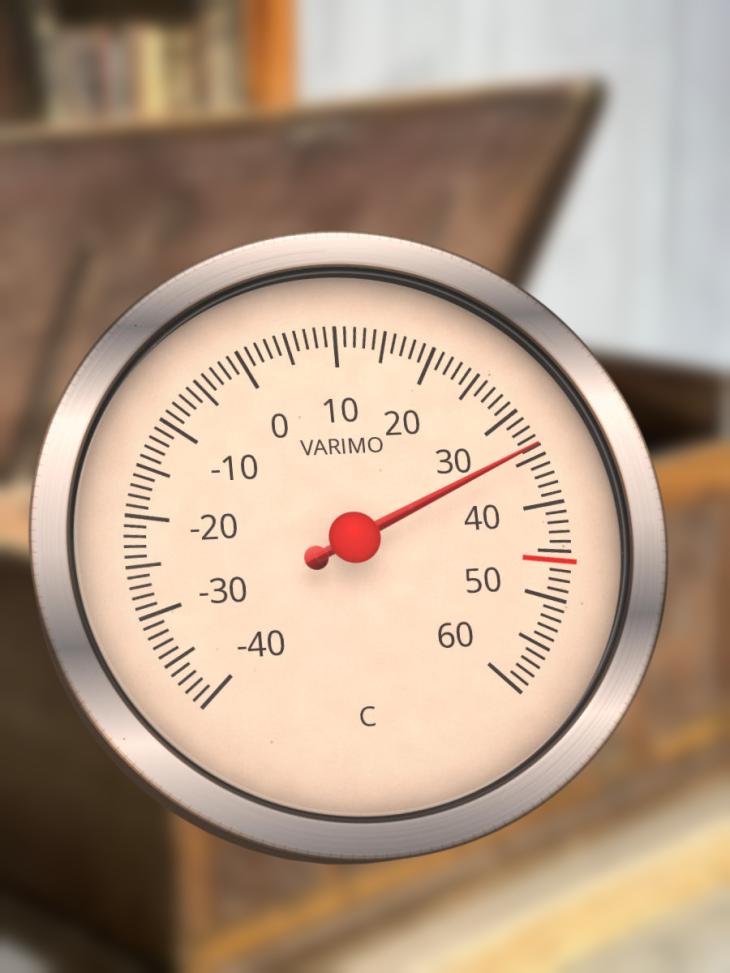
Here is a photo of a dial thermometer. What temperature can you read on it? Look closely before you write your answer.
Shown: 34 °C
